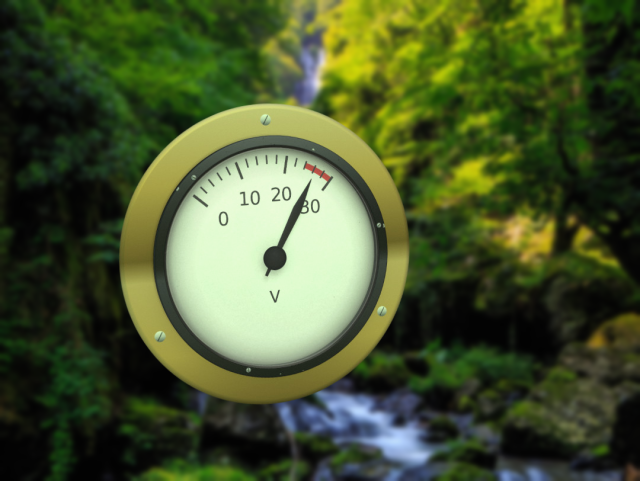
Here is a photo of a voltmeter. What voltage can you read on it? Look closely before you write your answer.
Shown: 26 V
